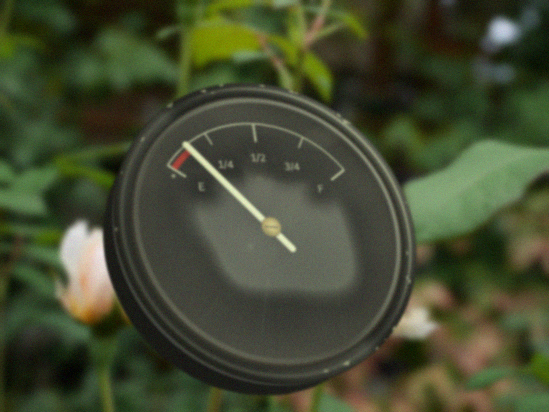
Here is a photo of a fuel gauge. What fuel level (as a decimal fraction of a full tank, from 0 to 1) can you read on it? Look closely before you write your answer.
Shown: 0.125
